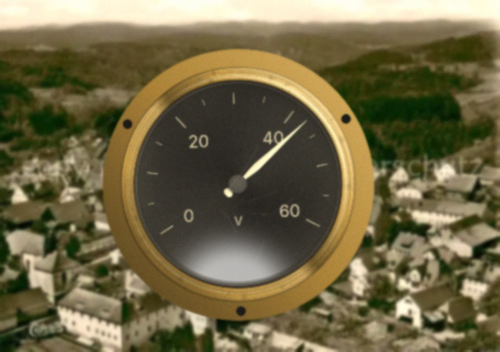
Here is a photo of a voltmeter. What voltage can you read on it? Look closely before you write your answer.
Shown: 42.5 V
